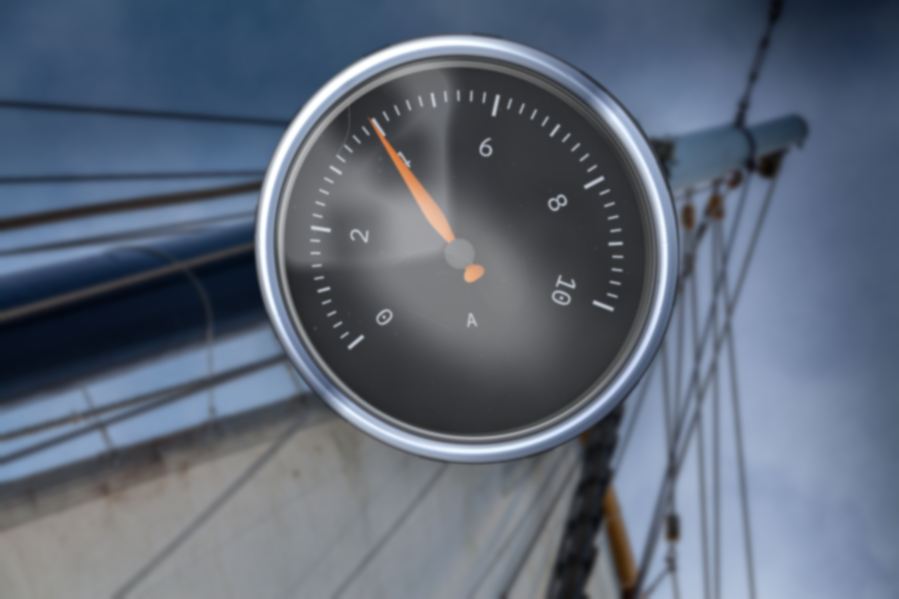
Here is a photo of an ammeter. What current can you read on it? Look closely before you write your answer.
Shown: 4 A
